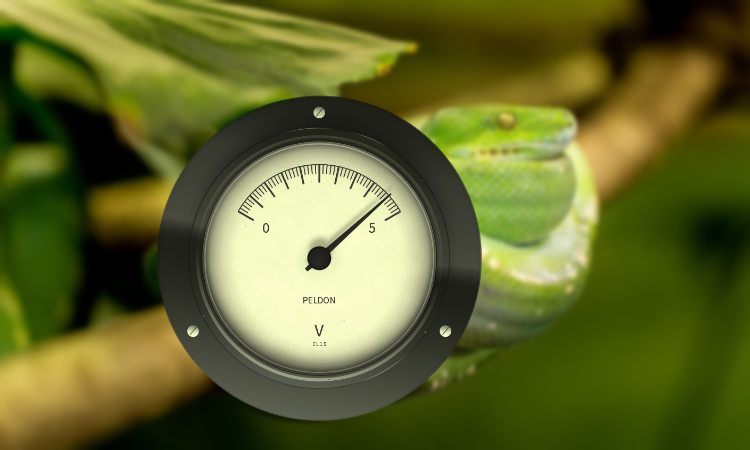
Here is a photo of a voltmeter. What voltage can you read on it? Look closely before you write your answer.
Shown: 4.5 V
